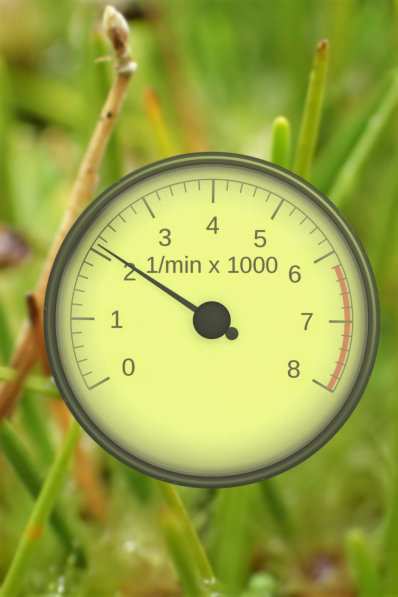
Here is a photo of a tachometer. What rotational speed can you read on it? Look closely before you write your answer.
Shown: 2100 rpm
